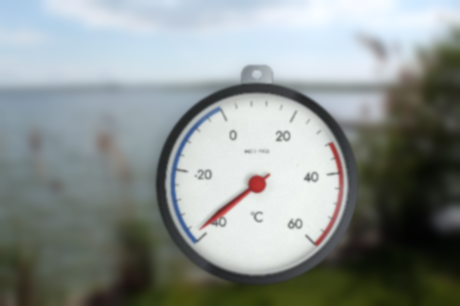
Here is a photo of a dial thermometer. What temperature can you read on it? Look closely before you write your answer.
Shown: -38 °C
